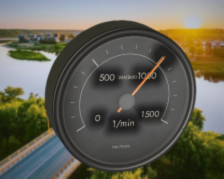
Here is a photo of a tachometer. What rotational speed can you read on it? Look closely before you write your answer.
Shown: 1000 rpm
